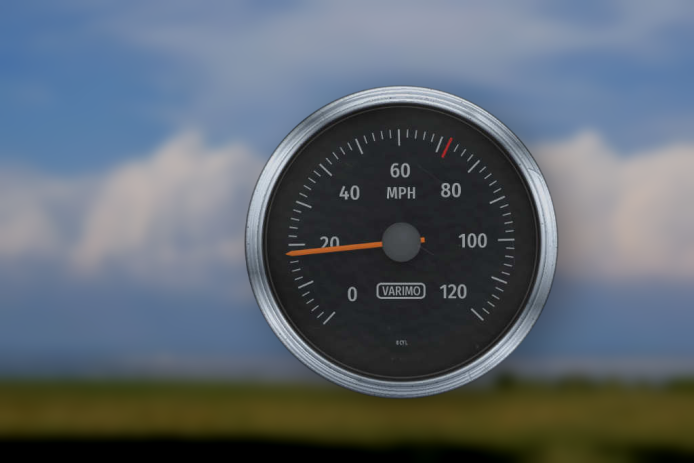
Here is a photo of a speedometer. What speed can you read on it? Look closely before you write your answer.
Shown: 18 mph
